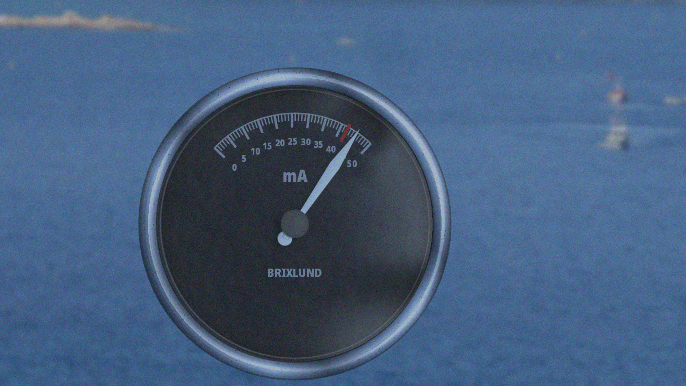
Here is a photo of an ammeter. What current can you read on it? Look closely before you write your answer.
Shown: 45 mA
